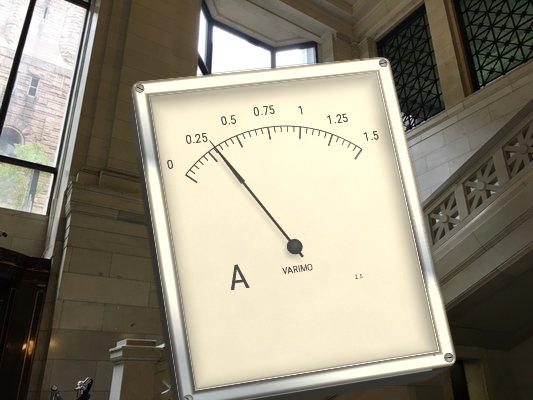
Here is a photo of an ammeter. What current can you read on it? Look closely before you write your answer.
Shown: 0.3 A
